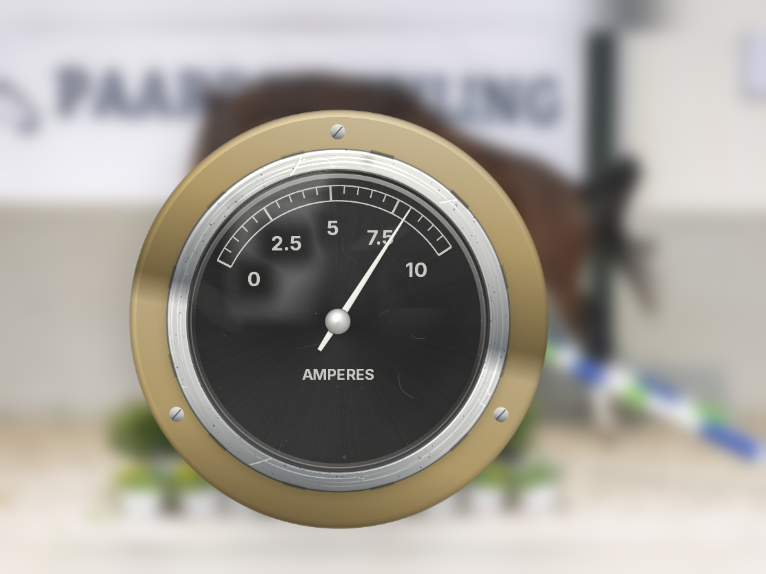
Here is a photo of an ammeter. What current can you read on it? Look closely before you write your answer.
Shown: 8 A
